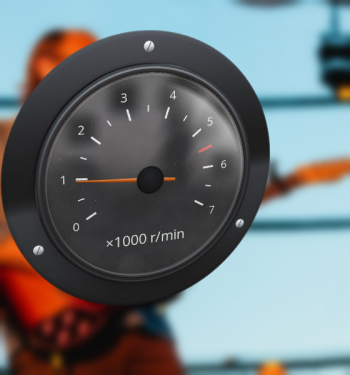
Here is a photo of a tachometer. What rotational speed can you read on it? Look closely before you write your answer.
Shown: 1000 rpm
